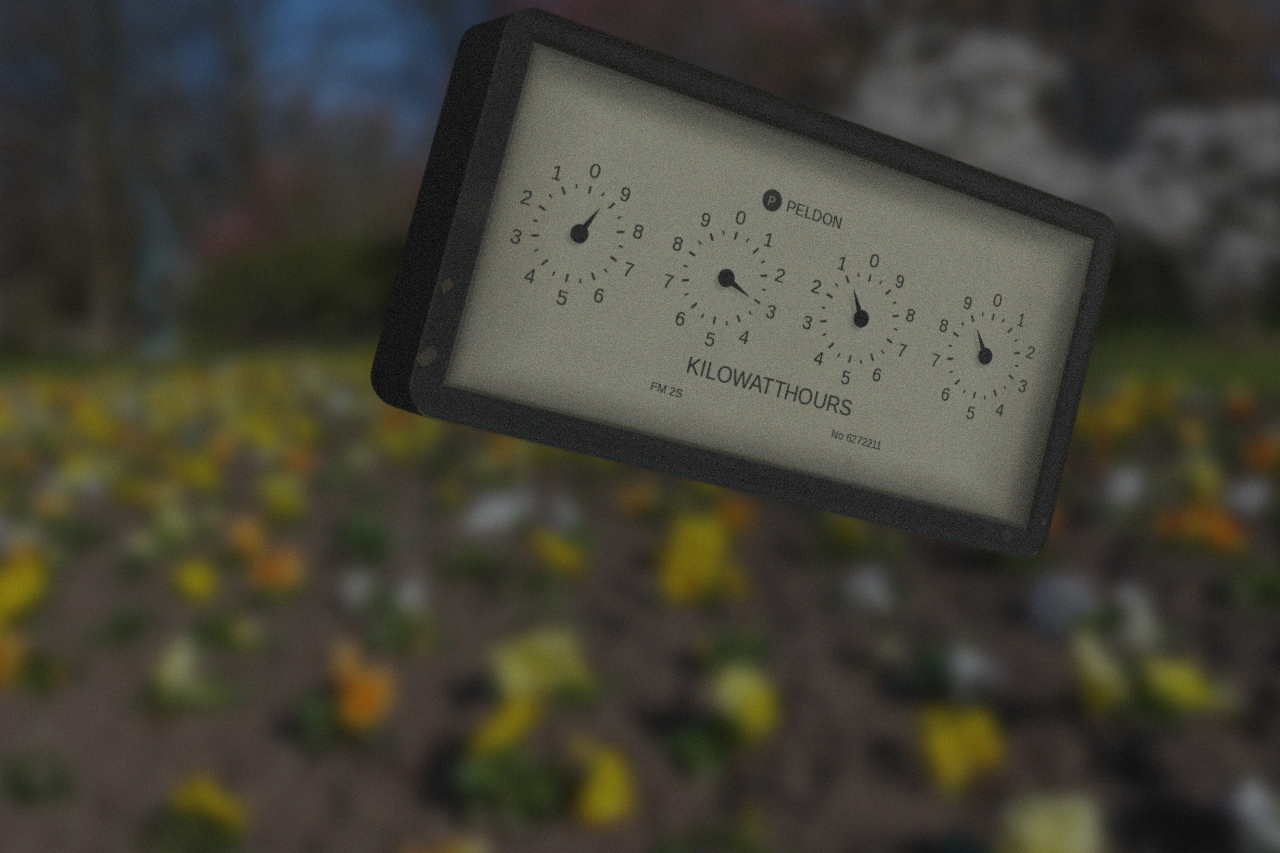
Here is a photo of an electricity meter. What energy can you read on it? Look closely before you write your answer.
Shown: 9309 kWh
